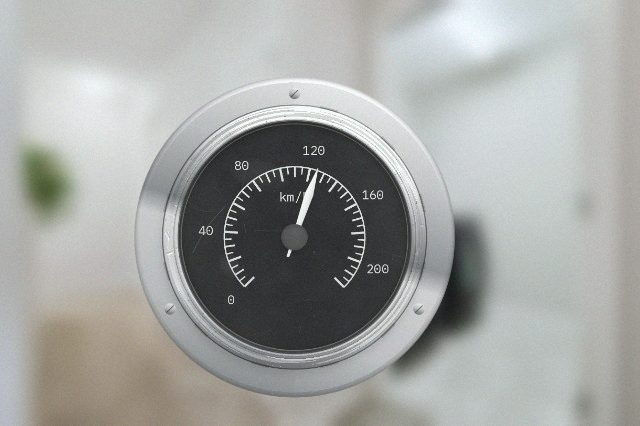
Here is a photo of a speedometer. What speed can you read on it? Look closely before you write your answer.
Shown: 125 km/h
